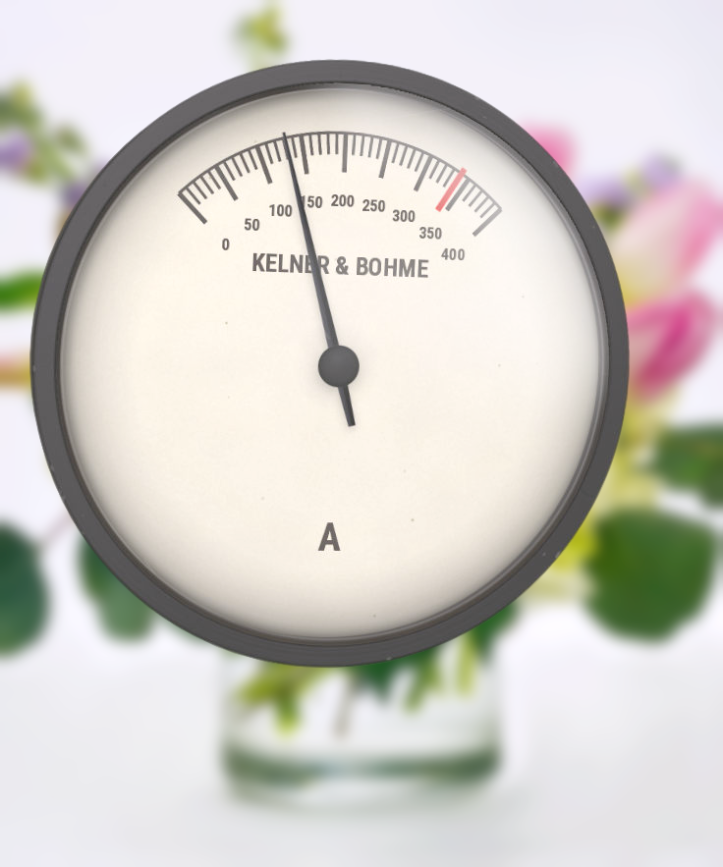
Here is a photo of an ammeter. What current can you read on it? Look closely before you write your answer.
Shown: 130 A
